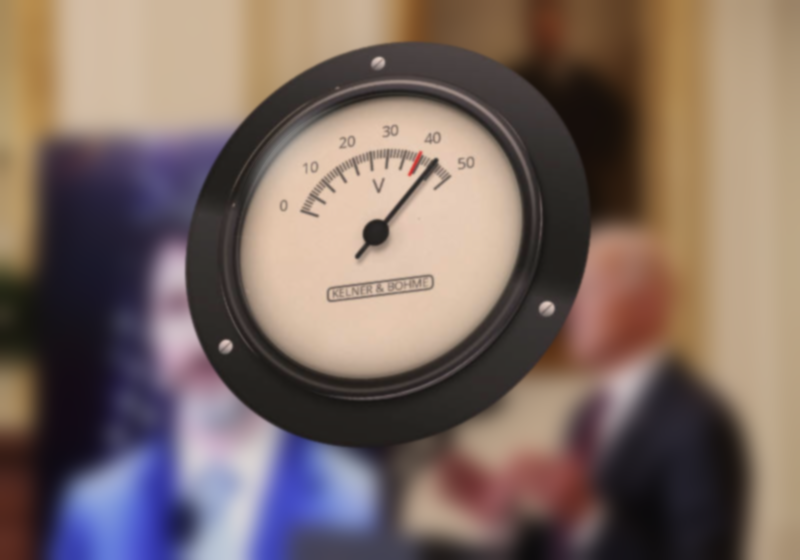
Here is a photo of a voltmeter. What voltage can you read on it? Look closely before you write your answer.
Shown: 45 V
